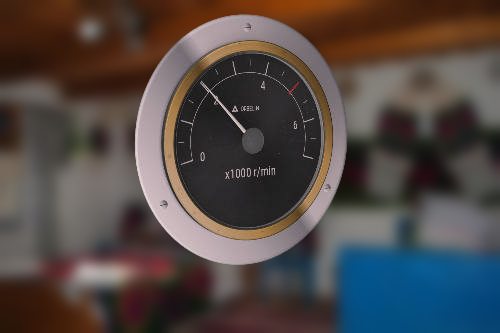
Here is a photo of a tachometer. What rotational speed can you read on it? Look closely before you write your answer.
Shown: 2000 rpm
